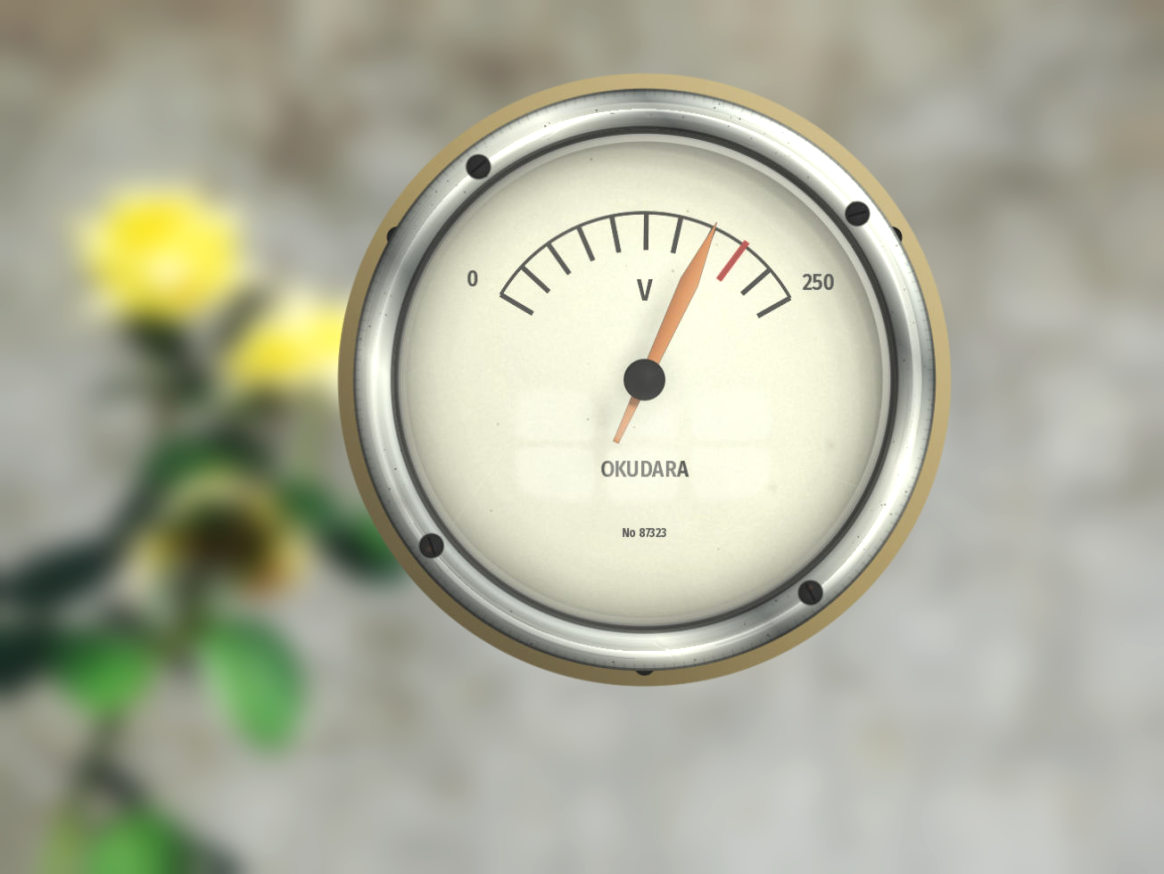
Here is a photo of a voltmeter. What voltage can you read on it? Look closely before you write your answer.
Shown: 175 V
